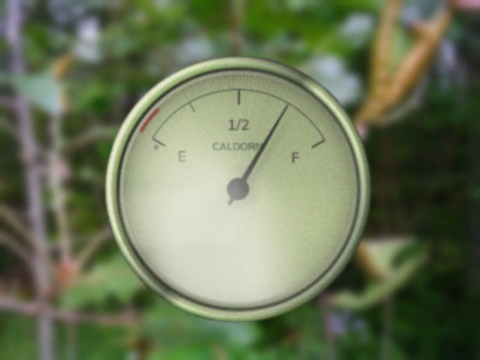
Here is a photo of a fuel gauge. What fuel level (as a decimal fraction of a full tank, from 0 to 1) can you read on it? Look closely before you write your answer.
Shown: 0.75
